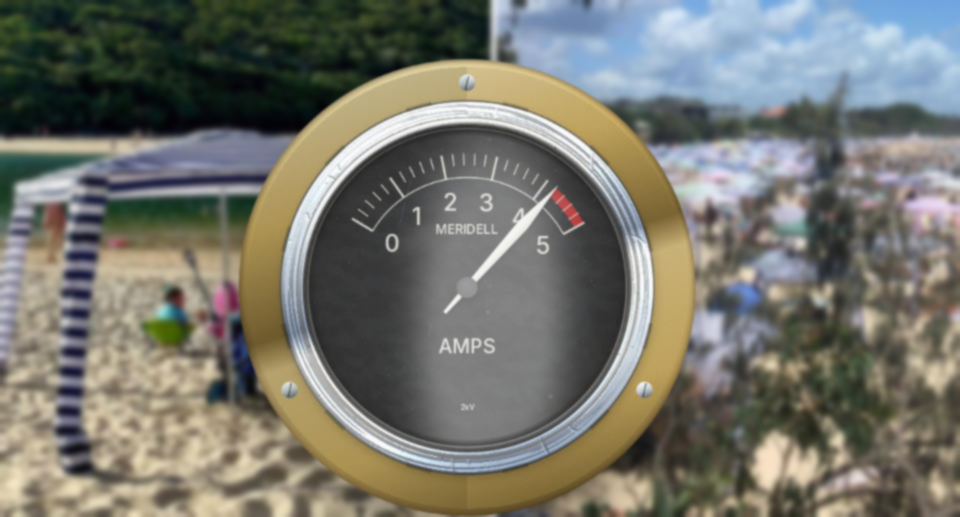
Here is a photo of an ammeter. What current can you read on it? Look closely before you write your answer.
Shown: 4.2 A
